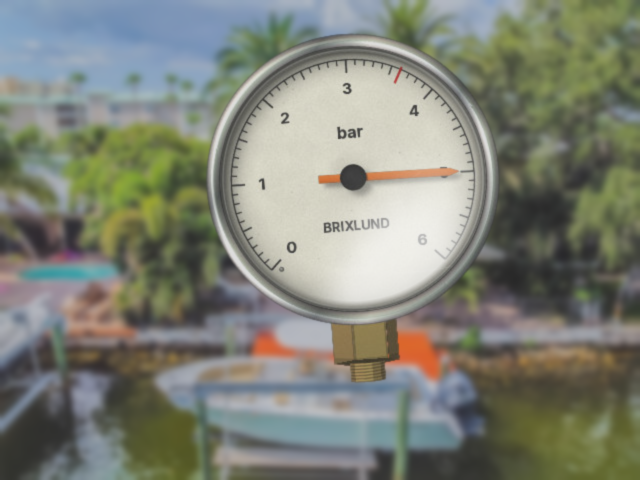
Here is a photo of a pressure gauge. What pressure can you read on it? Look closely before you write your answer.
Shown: 5 bar
